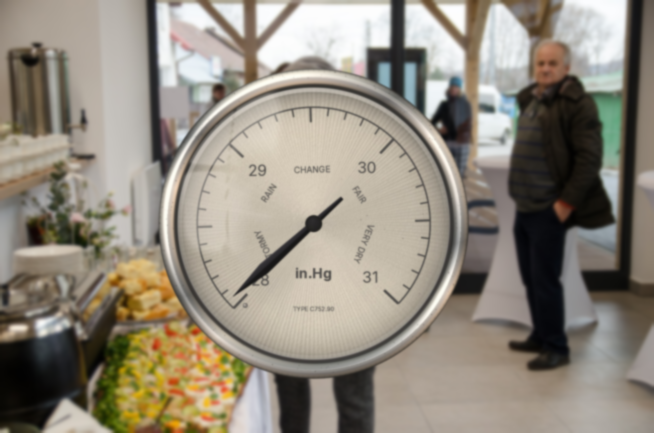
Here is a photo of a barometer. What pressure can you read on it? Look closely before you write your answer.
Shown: 28.05 inHg
